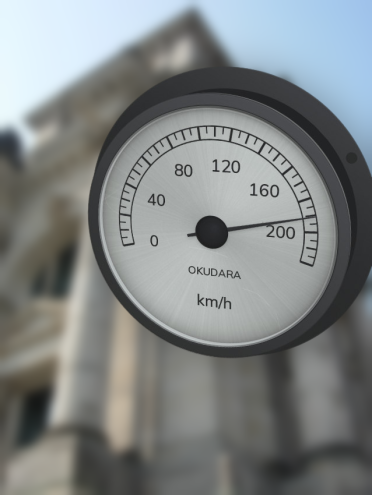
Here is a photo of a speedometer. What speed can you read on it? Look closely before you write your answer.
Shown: 190 km/h
